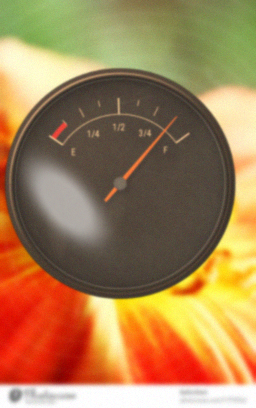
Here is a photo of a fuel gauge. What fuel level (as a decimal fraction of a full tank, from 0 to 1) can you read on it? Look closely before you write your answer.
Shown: 0.875
